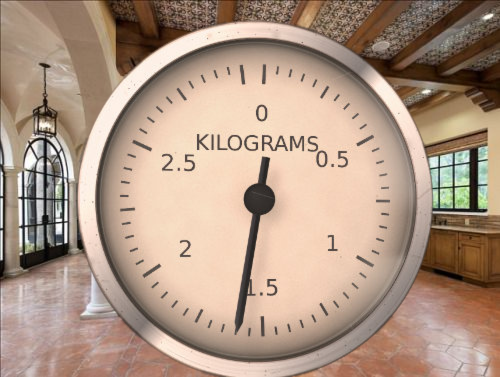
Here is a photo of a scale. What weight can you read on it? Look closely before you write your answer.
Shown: 1.6 kg
